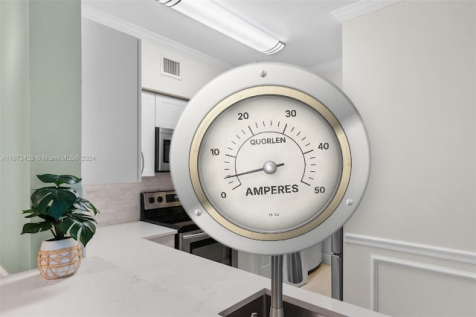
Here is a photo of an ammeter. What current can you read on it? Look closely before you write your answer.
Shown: 4 A
